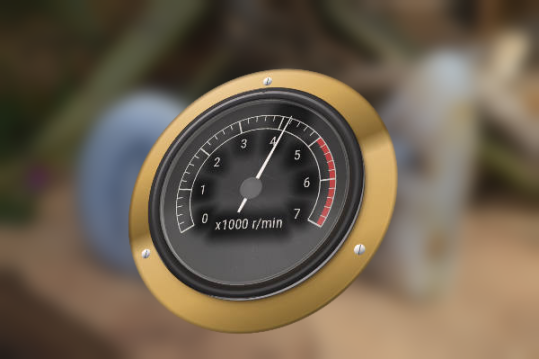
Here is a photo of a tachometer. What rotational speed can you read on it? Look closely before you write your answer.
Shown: 4200 rpm
